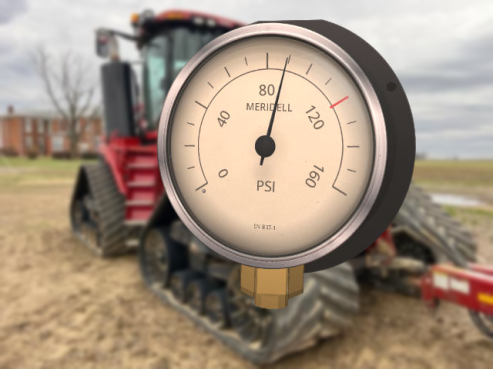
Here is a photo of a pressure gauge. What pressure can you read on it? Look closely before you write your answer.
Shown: 90 psi
